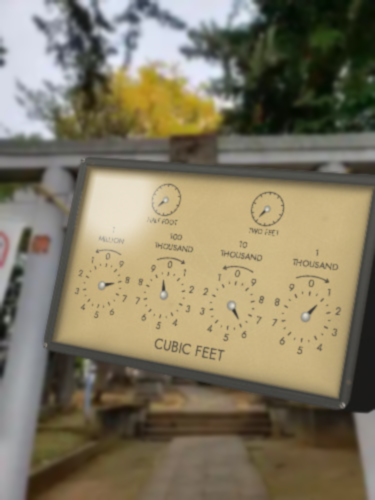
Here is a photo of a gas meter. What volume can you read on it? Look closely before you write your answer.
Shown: 796100 ft³
